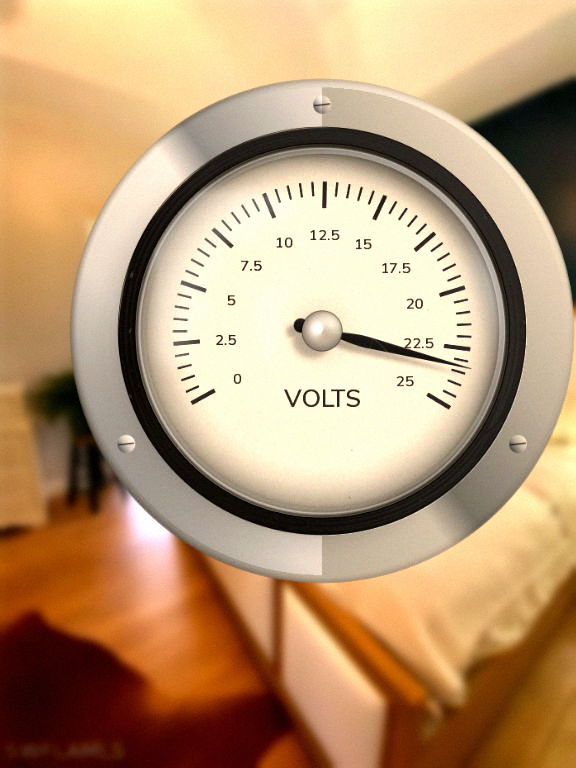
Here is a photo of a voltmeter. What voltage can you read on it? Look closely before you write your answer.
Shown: 23.25 V
